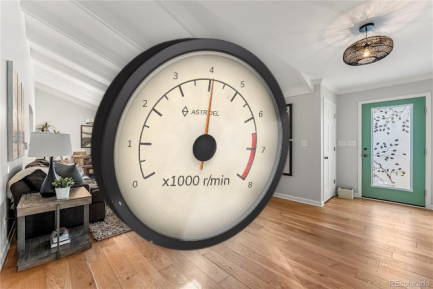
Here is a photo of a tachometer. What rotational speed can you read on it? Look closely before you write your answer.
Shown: 4000 rpm
